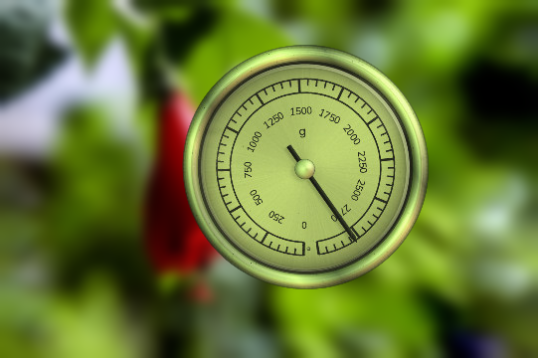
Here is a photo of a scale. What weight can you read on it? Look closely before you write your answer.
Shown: 2775 g
